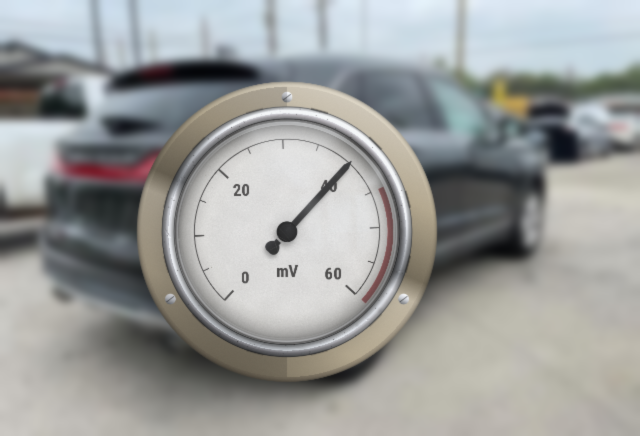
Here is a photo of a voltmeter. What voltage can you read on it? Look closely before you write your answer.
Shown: 40 mV
